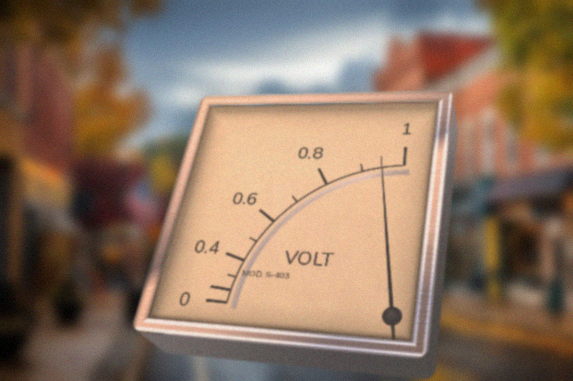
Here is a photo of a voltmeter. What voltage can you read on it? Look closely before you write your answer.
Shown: 0.95 V
